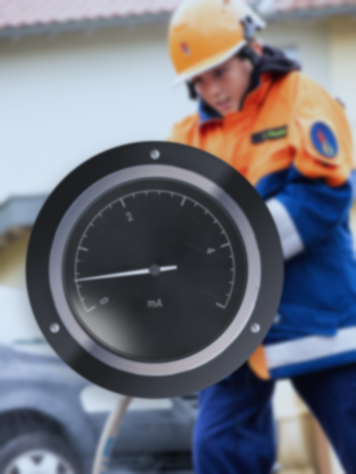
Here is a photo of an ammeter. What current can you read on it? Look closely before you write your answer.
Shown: 0.5 mA
